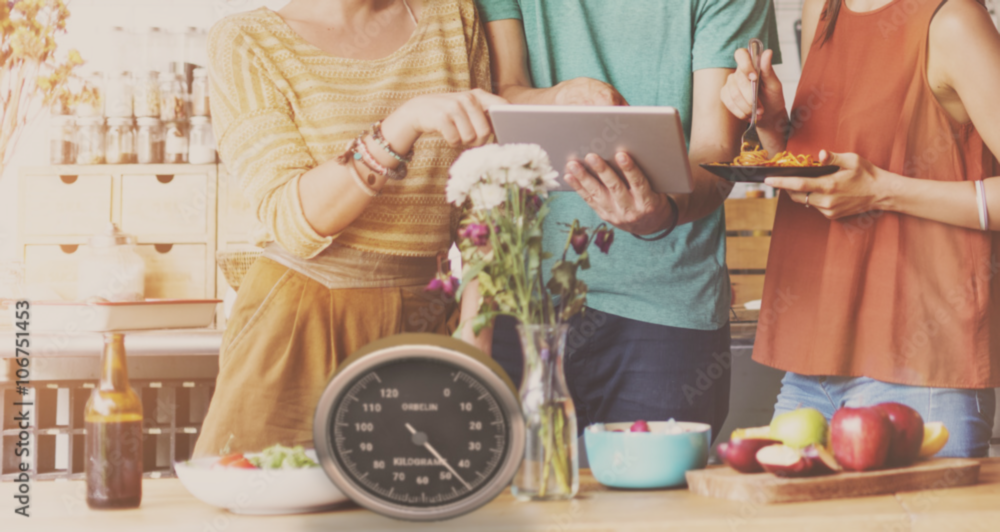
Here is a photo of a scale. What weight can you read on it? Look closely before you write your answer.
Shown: 45 kg
